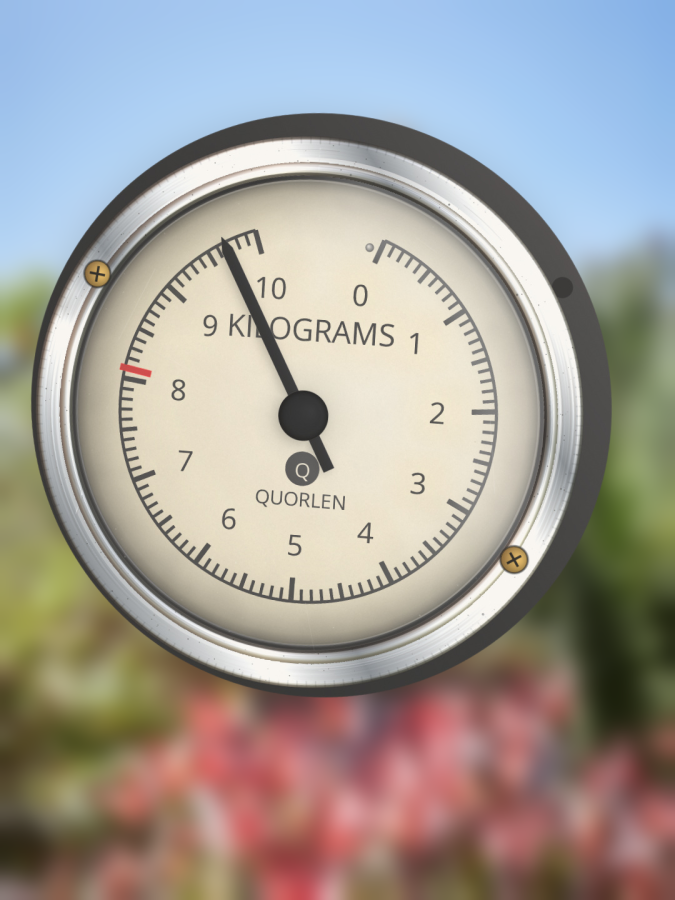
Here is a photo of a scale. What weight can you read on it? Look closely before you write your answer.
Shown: 9.7 kg
